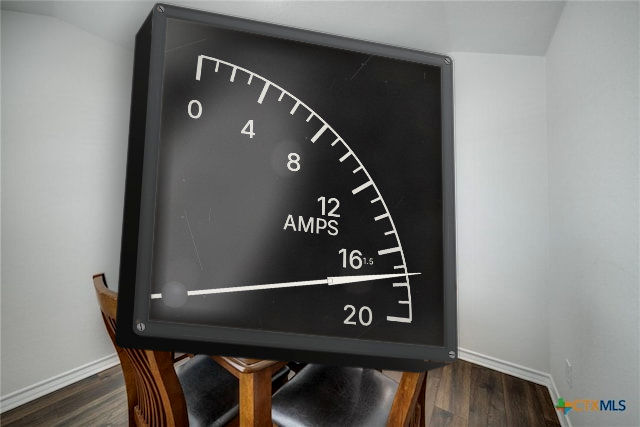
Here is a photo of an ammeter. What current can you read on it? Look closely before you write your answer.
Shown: 17.5 A
